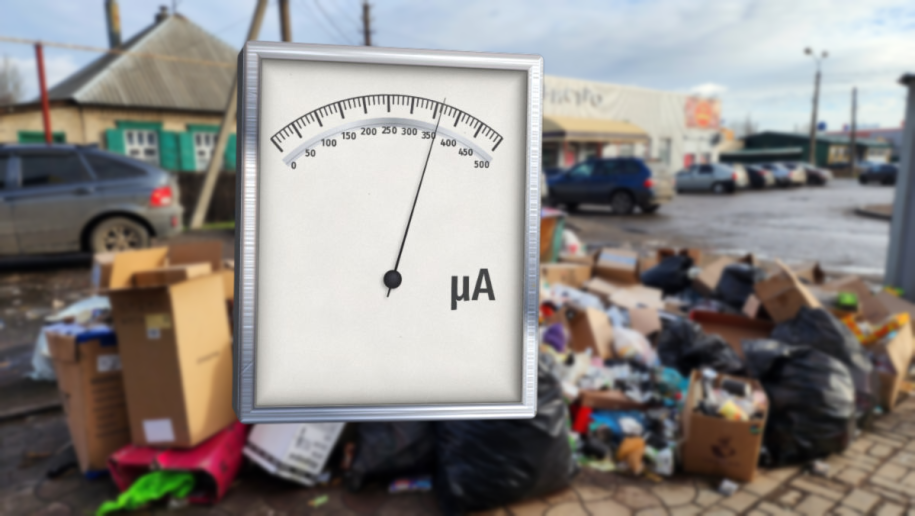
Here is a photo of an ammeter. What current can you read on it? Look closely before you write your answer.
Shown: 360 µA
